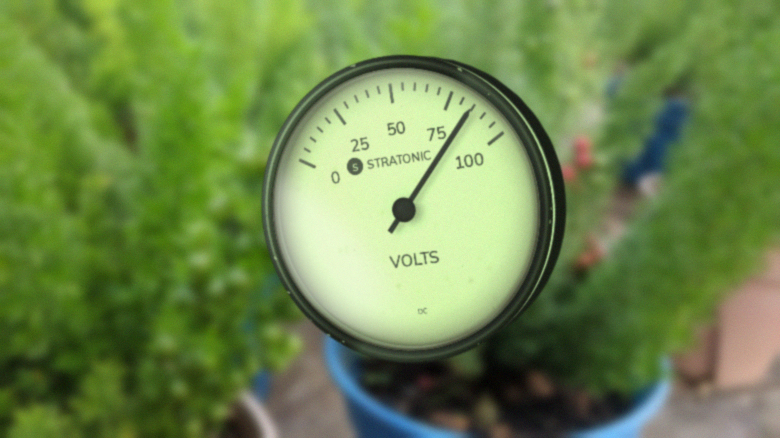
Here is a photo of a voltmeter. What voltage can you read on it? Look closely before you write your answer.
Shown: 85 V
